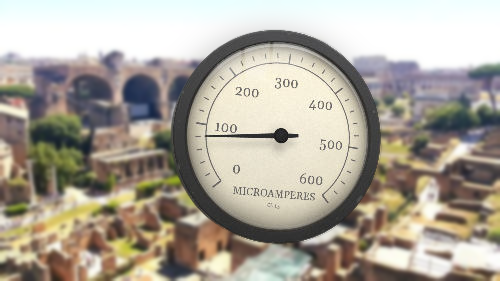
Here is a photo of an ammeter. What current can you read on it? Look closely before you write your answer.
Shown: 80 µA
